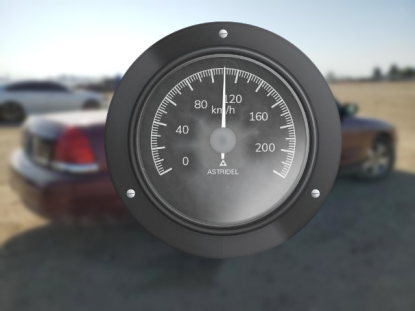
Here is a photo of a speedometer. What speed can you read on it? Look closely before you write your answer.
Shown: 110 km/h
